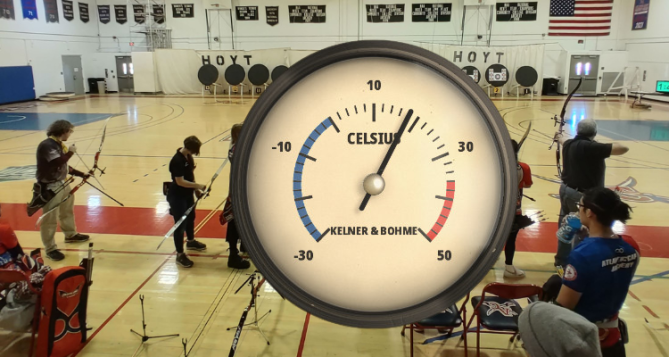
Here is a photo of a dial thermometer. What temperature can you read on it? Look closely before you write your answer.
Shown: 18 °C
